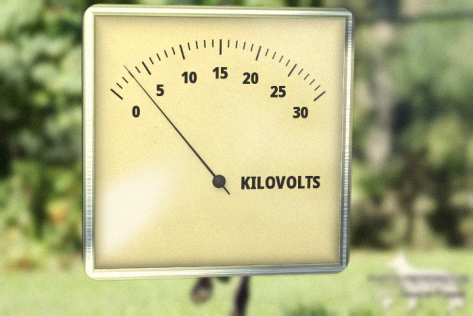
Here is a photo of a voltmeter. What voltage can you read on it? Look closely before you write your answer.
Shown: 3 kV
